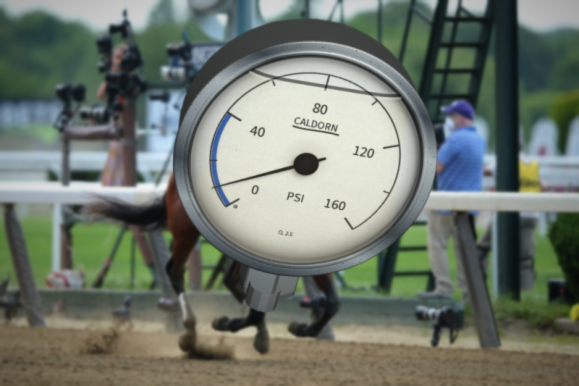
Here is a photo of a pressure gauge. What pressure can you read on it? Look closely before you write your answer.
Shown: 10 psi
